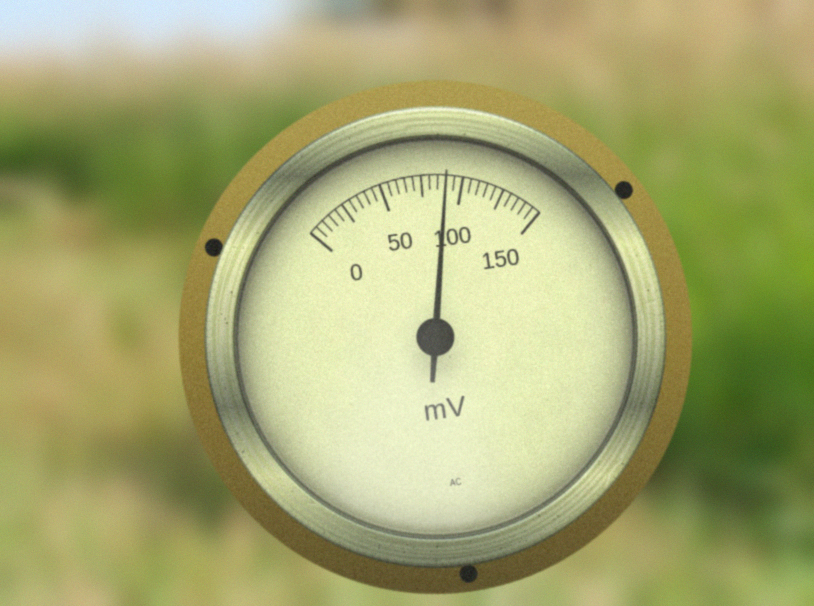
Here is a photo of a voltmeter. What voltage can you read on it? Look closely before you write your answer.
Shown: 90 mV
